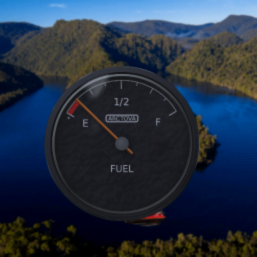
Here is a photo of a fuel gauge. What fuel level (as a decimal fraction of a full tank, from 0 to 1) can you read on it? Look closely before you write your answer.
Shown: 0.125
